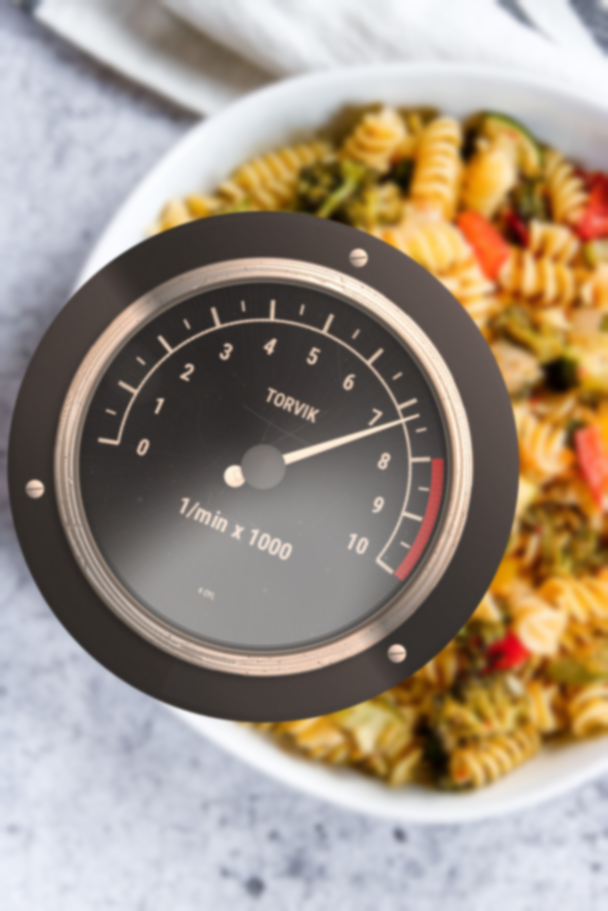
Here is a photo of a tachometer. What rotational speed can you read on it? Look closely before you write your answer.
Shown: 7250 rpm
